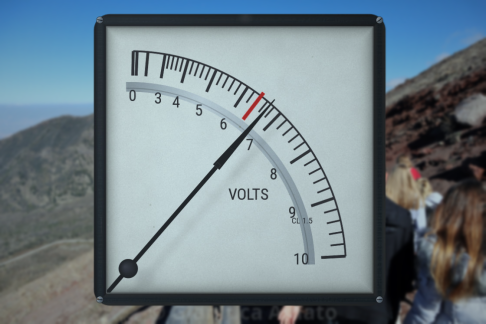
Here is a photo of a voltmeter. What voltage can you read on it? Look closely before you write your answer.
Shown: 6.7 V
